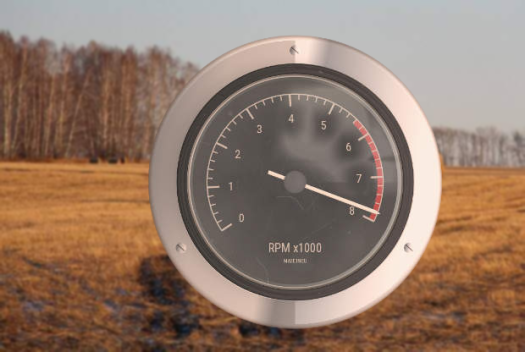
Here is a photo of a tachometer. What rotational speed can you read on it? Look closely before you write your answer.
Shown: 7800 rpm
